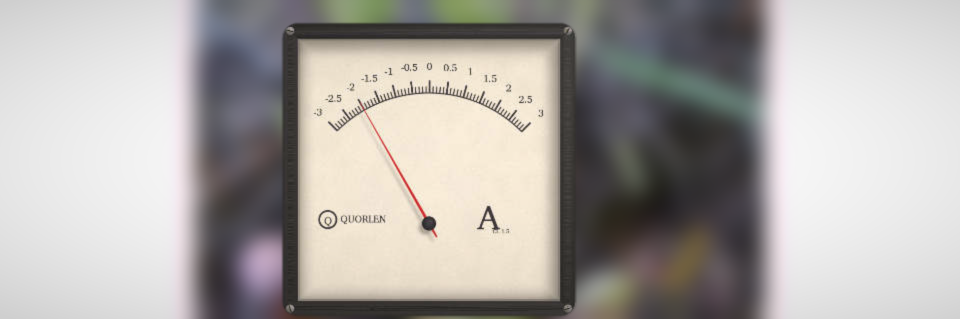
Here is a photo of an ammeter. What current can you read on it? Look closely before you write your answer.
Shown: -2 A
